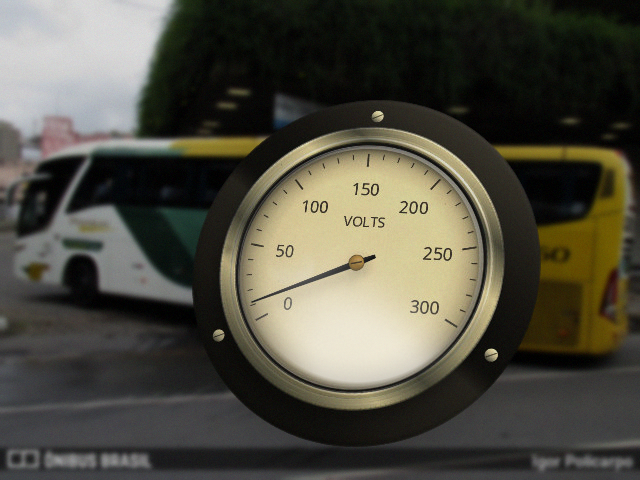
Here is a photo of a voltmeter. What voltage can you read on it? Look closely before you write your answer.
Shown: 10 V
